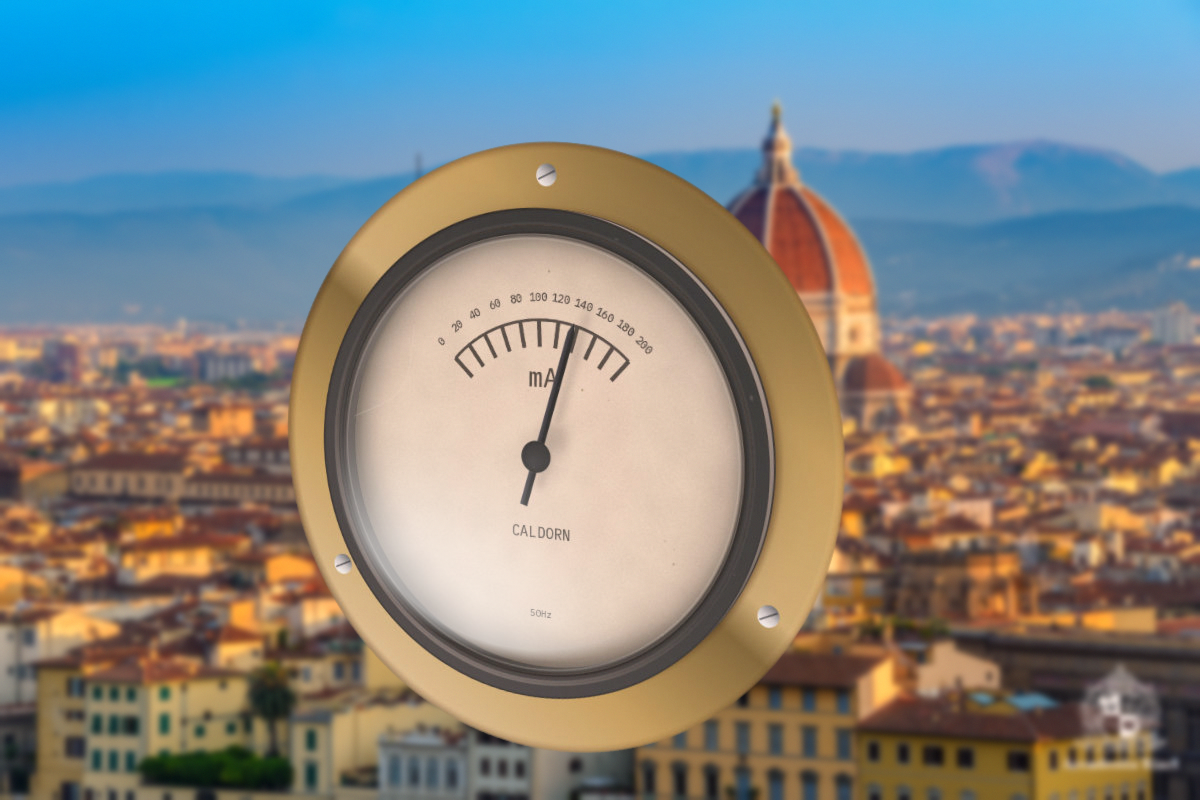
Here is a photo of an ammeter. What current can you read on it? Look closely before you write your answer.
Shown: 140 mA
